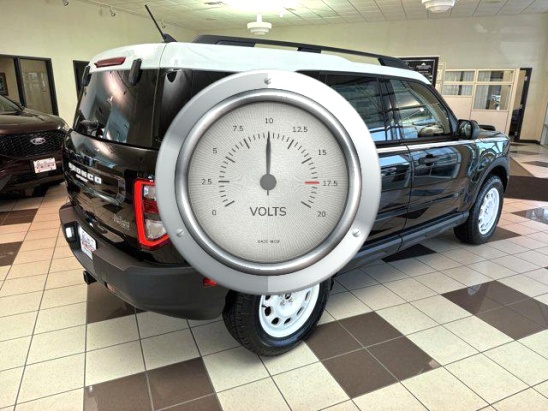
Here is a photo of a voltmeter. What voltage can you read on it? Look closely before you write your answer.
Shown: 10 V
